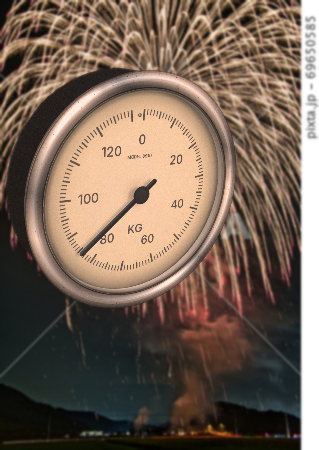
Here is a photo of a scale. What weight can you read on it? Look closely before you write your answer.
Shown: 85 kg
